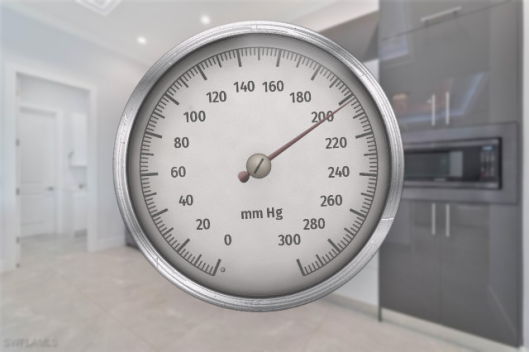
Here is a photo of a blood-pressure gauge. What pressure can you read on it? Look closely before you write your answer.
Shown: 202 mmHg
